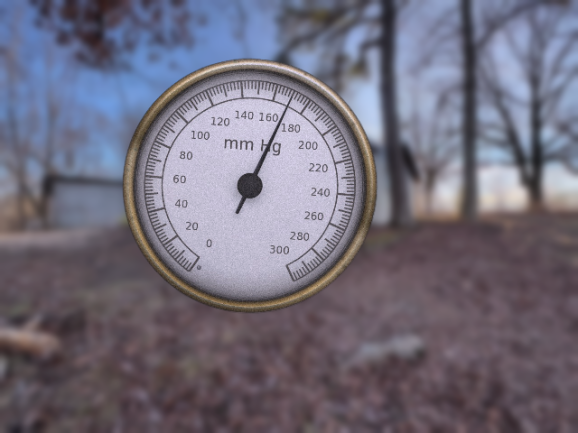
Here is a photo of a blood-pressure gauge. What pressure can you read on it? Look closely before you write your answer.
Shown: 170 mmHg
